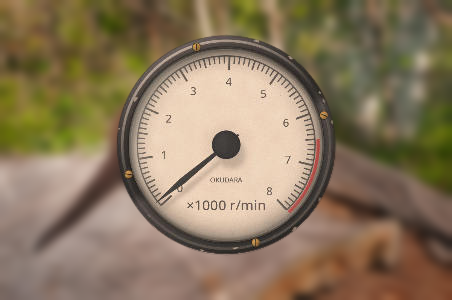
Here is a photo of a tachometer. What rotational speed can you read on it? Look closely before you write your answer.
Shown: 100 rpm
